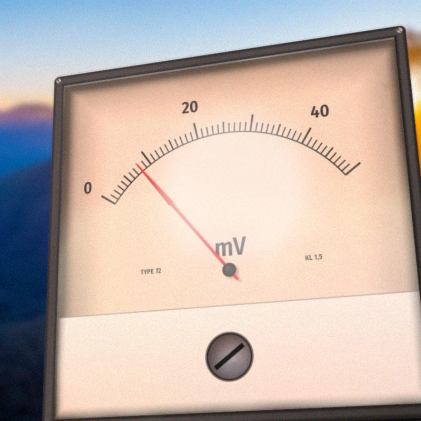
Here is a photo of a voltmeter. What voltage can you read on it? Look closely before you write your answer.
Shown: 8 mV
